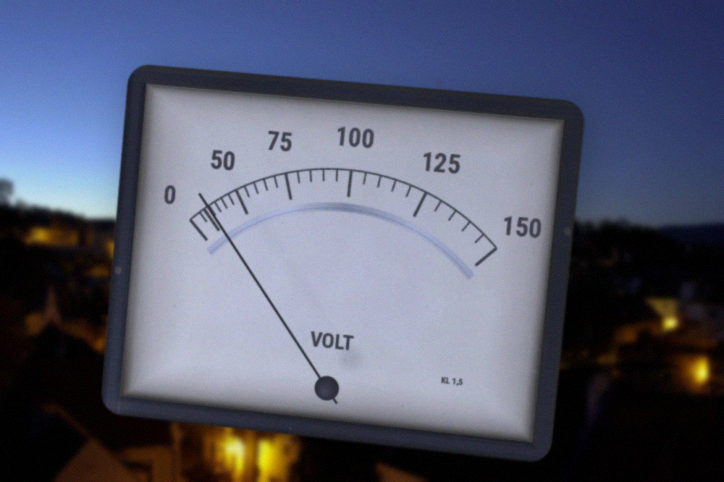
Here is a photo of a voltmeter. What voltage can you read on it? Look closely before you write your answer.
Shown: 30 V
